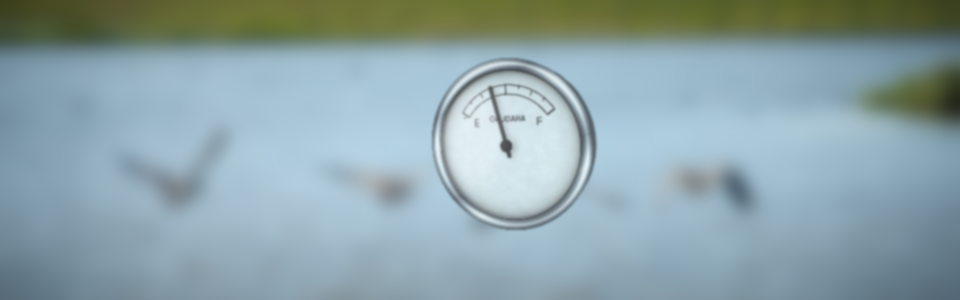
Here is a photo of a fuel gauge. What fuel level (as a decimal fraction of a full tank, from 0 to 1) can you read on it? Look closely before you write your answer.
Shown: 0.375
